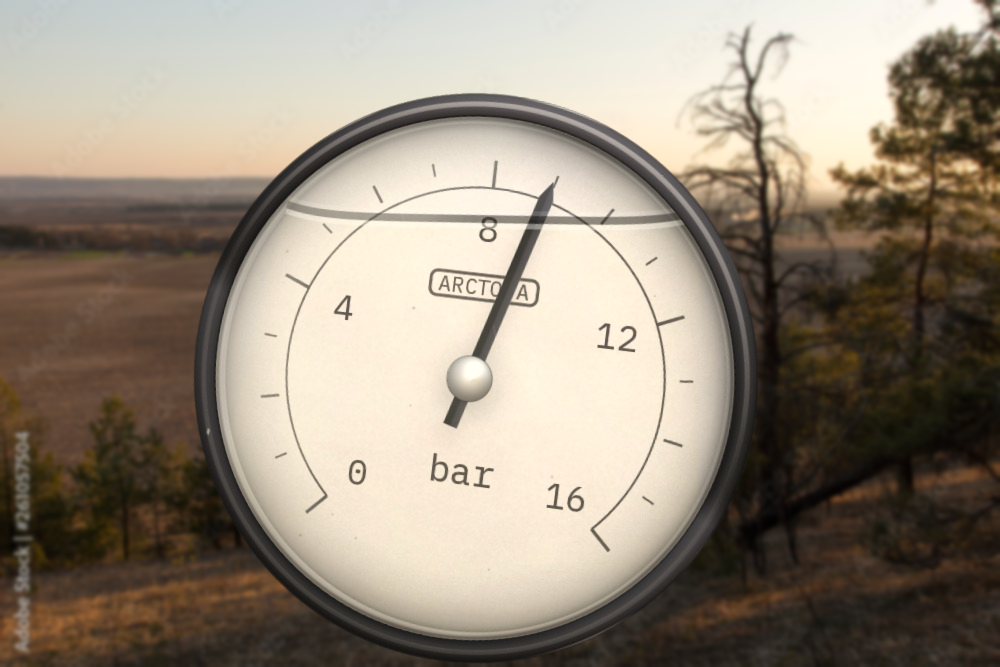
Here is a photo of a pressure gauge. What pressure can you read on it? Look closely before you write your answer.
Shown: 9 bar
